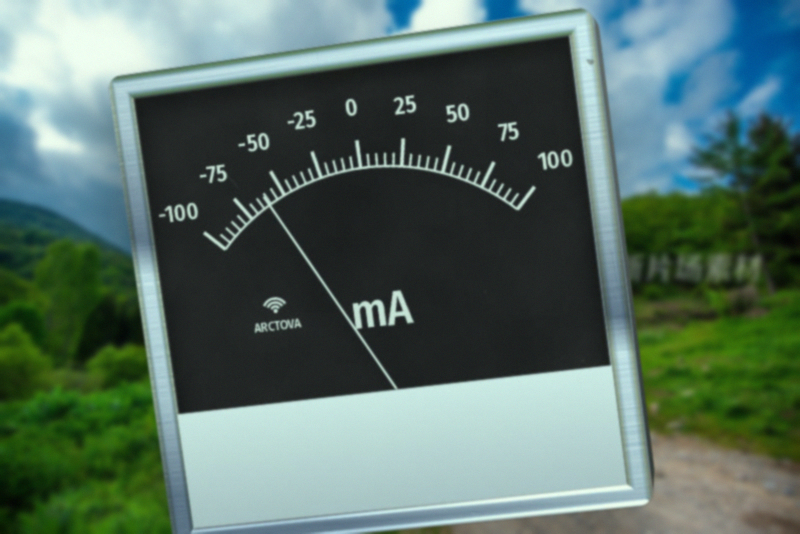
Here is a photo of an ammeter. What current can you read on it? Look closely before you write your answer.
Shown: -60 mA
